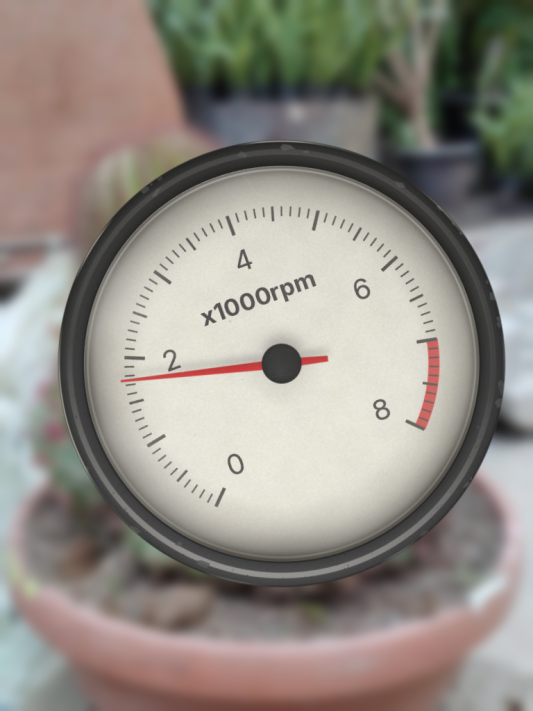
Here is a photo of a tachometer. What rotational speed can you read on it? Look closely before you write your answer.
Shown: 1750 rpm
